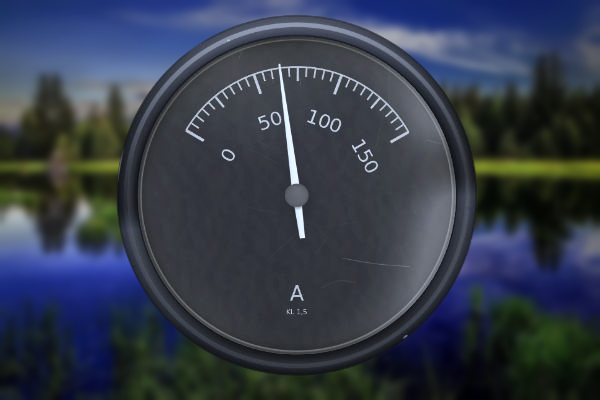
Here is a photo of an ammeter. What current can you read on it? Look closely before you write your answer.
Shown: 65 A
